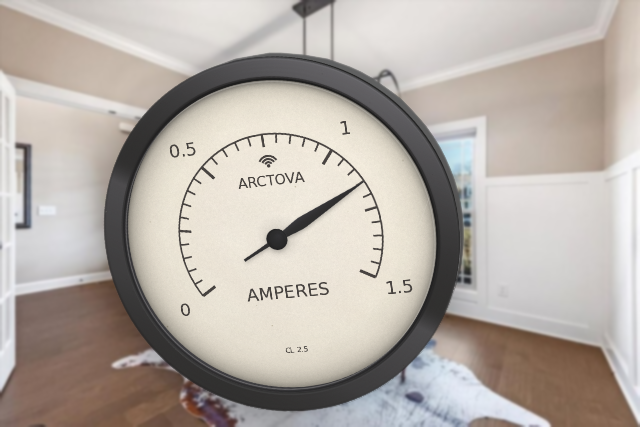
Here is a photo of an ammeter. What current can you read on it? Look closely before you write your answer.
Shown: 1.15 A
